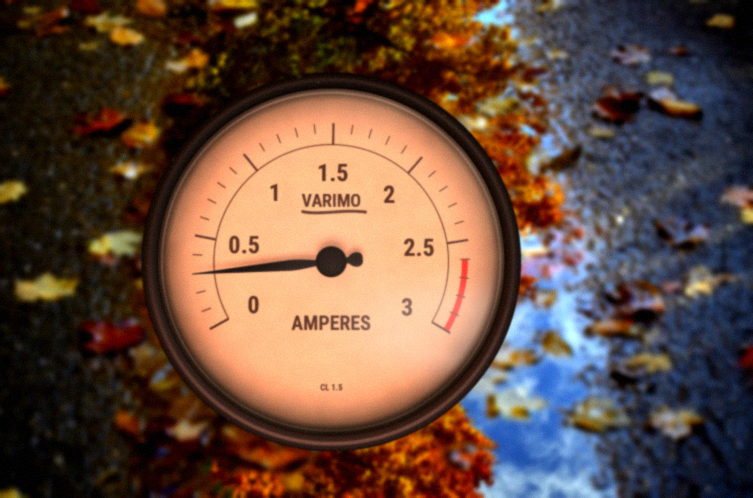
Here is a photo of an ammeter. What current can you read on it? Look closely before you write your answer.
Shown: 0.3 A
